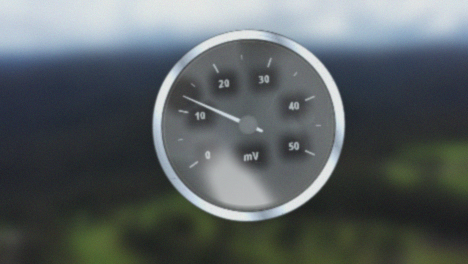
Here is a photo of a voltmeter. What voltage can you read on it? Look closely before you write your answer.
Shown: 12.5 mV
